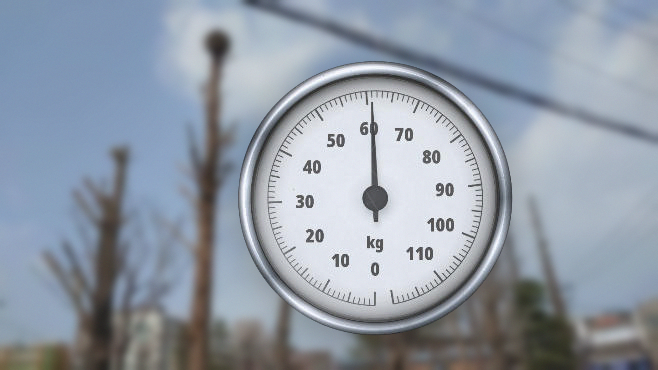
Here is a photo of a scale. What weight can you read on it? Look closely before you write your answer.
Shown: 61 kg
